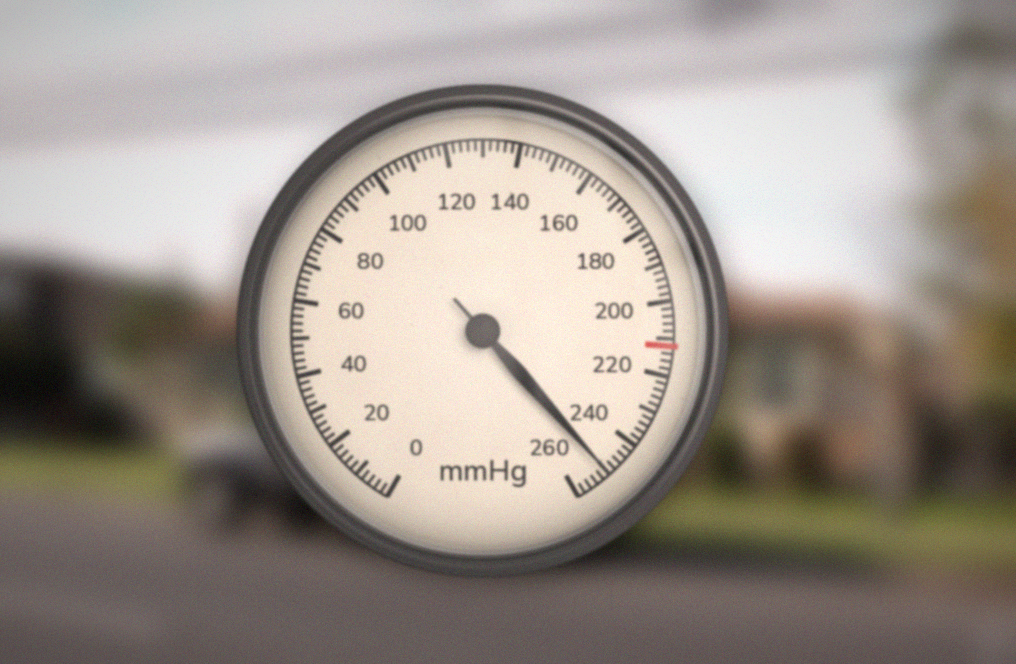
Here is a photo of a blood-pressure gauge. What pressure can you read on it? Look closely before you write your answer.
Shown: 250 mmHg
